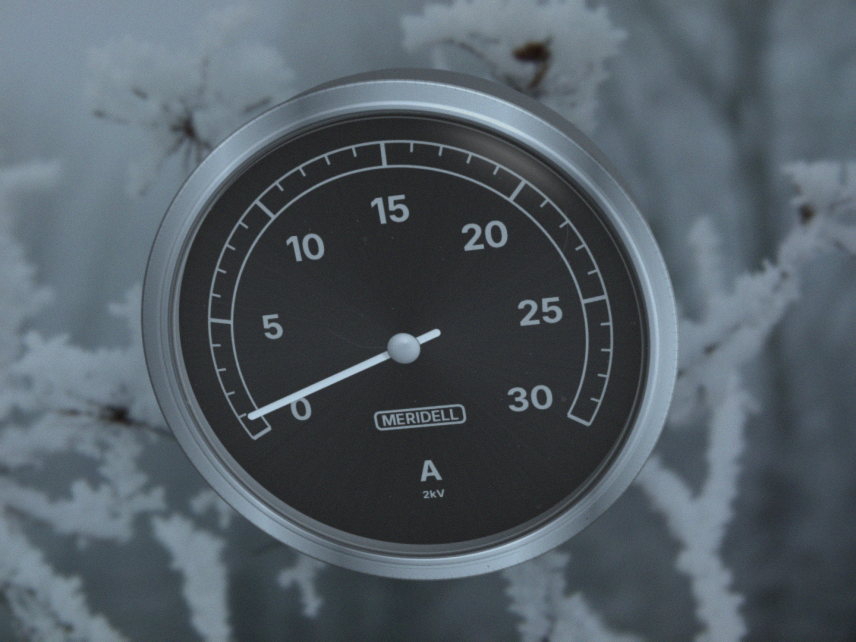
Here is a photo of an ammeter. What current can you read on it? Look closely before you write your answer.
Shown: 1 A
